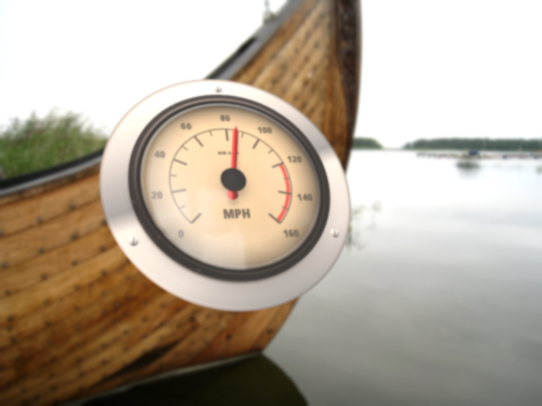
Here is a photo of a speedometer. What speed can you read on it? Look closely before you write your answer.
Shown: 85 mph
